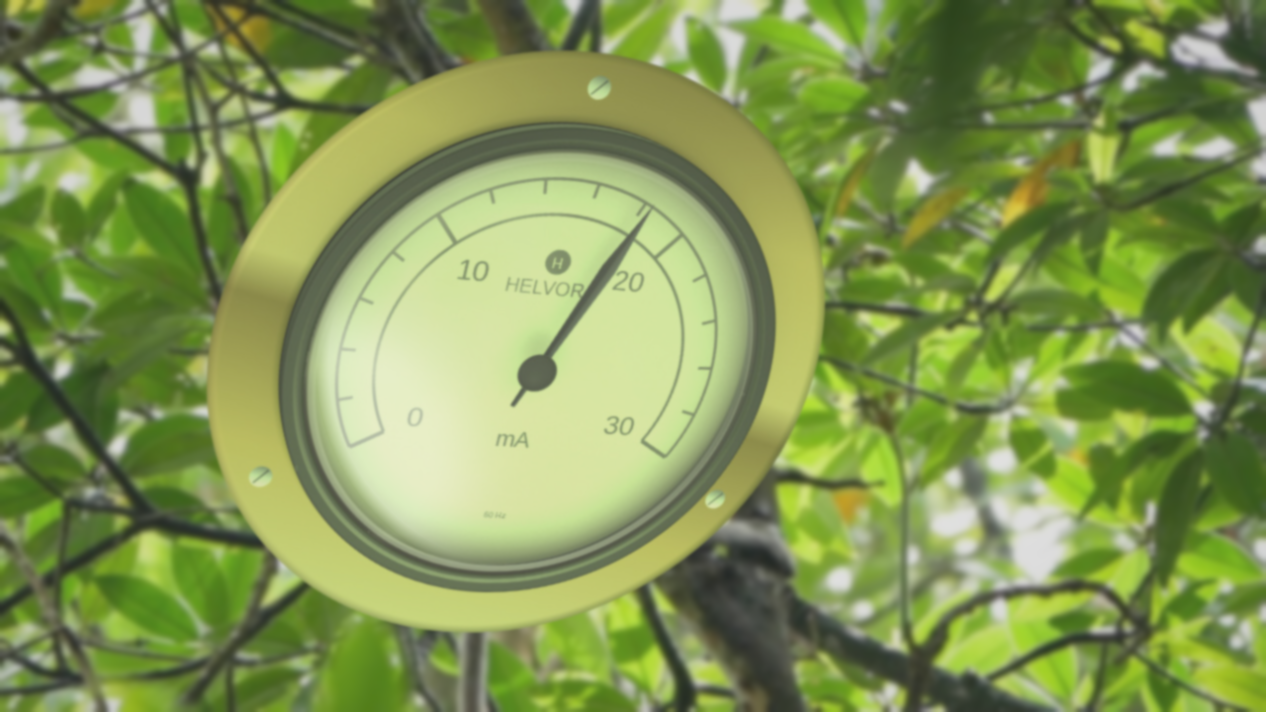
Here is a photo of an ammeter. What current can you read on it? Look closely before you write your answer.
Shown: 18 mA
